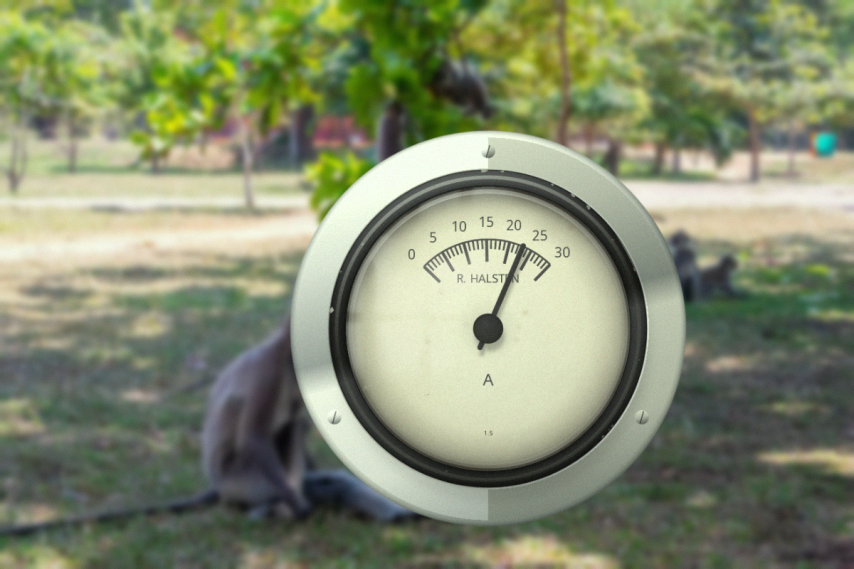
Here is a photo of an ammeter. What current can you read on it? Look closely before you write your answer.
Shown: 23 A
